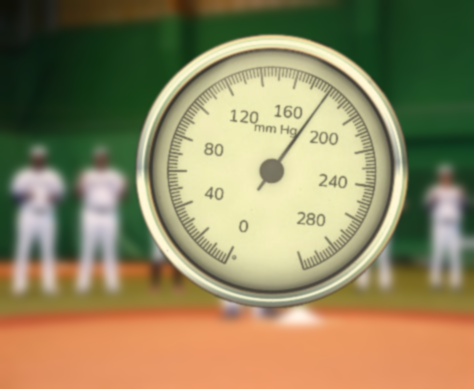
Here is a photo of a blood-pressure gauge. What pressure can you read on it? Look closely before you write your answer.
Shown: 180 mmHg
